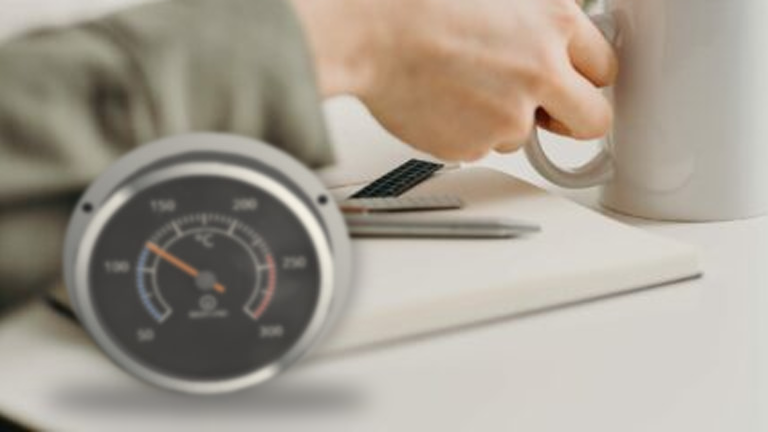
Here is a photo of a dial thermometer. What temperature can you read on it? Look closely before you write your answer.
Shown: 125 °C
